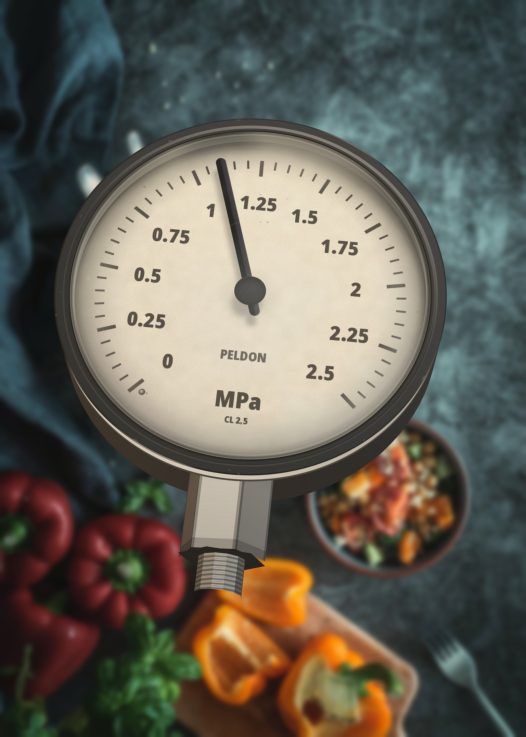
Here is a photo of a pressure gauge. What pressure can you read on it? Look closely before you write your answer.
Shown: 1.1 MPa
